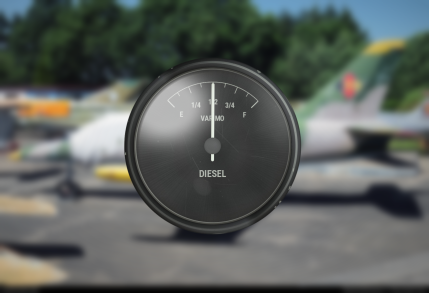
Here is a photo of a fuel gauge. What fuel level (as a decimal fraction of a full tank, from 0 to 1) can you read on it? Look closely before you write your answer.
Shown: 0.5
